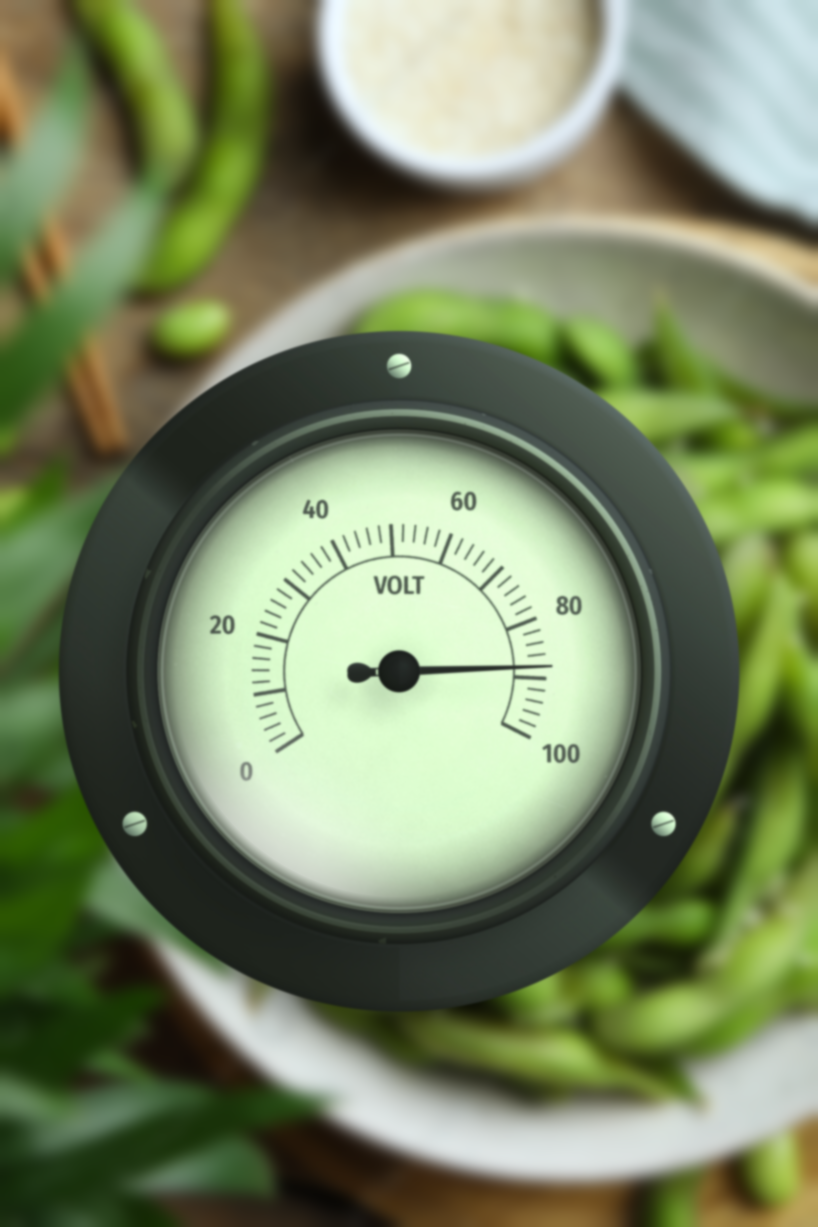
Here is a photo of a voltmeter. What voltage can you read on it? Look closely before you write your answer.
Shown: 88 V
